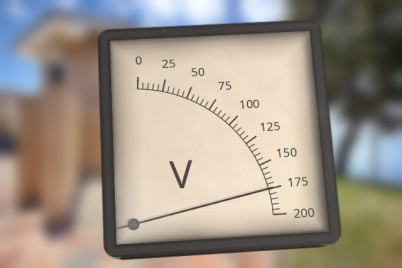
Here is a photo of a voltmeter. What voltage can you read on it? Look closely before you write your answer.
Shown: 175 V
